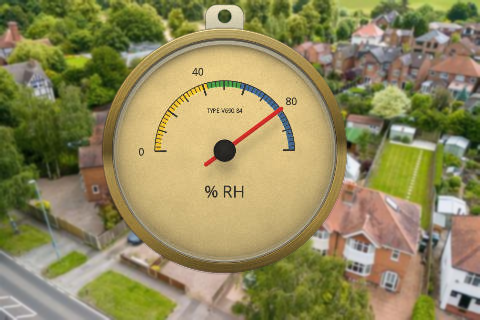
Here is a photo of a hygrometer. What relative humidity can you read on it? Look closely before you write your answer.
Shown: 80 %
